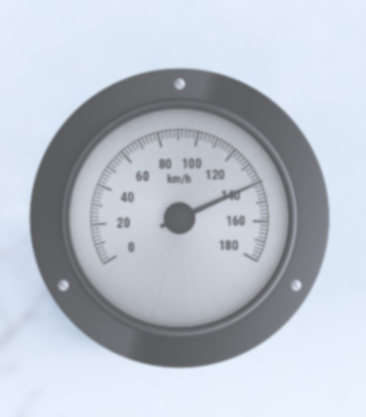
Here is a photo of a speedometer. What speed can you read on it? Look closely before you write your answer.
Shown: 140 km/h
